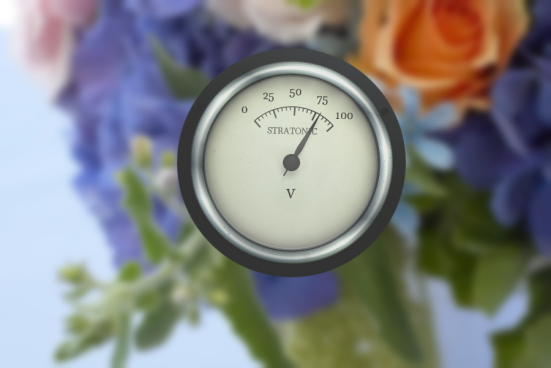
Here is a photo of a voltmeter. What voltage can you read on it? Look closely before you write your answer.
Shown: 80 V
